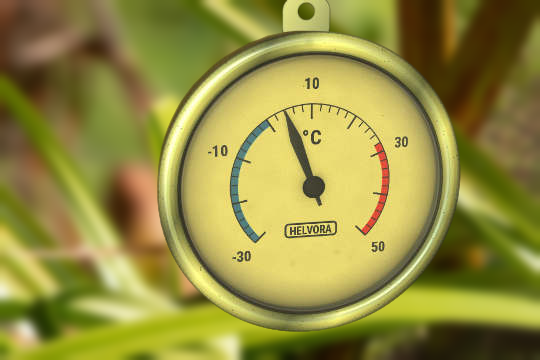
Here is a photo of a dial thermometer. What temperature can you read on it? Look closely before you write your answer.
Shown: 4 °C
